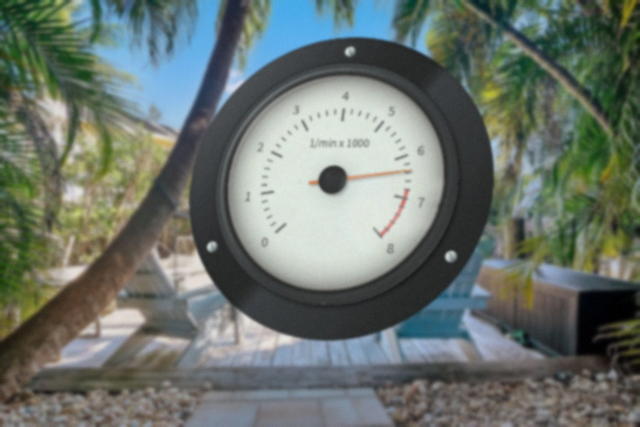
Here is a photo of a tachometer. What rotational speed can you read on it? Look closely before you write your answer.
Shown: 6400 rpm
